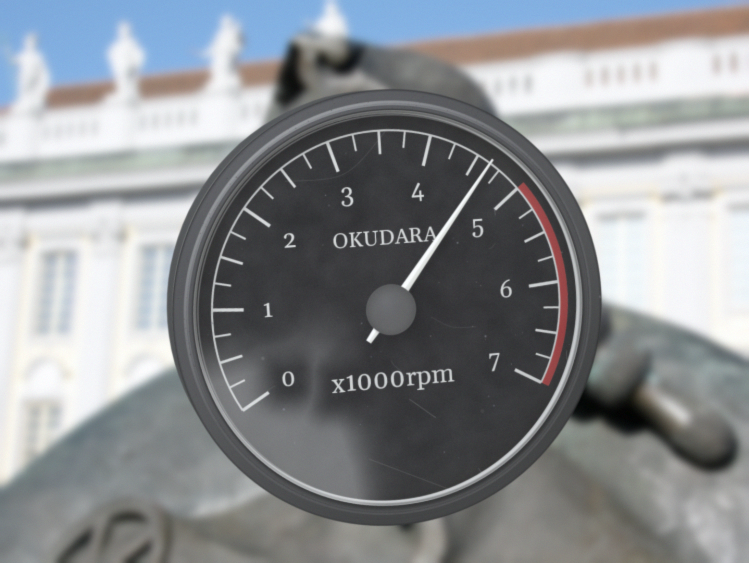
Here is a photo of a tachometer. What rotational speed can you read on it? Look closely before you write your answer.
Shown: 4625 rpm
